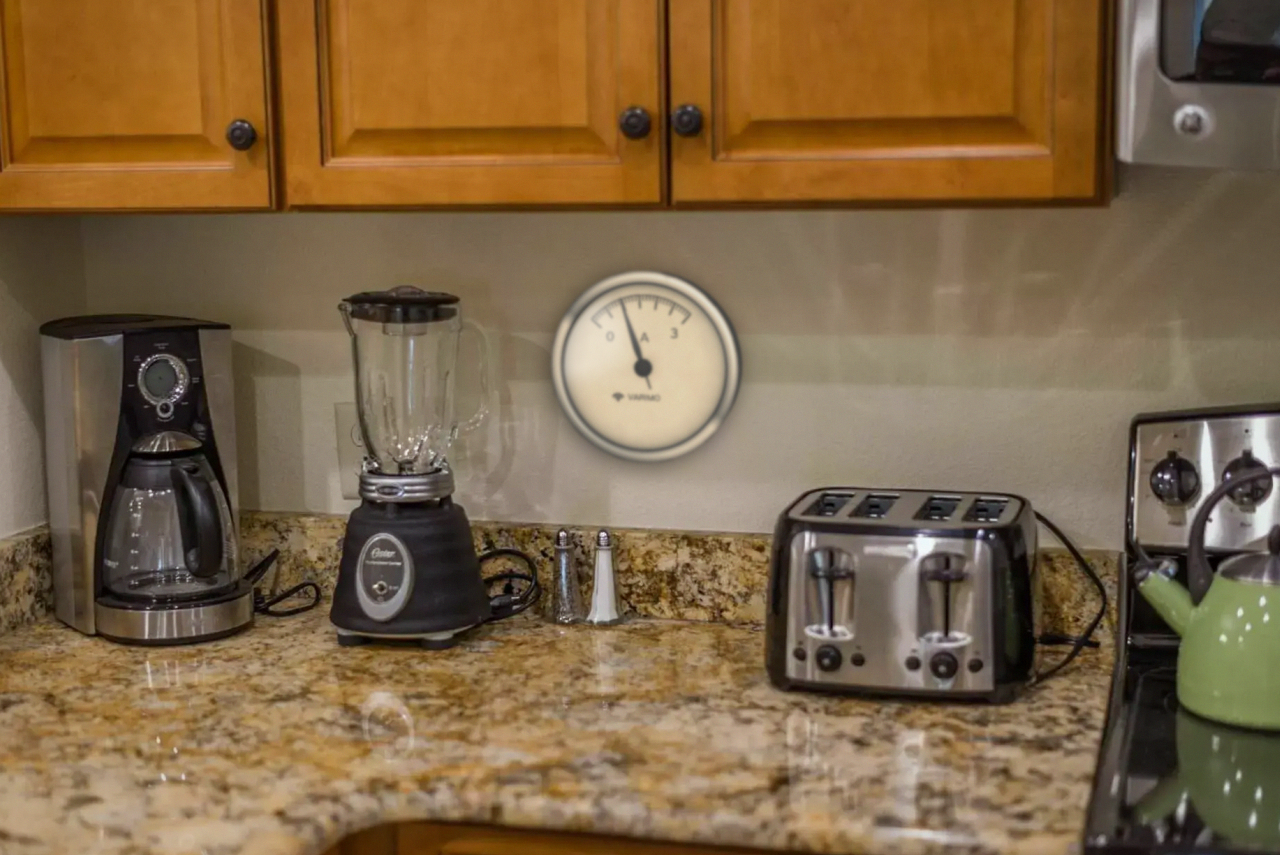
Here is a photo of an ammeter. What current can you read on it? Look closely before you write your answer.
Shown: 1 A
